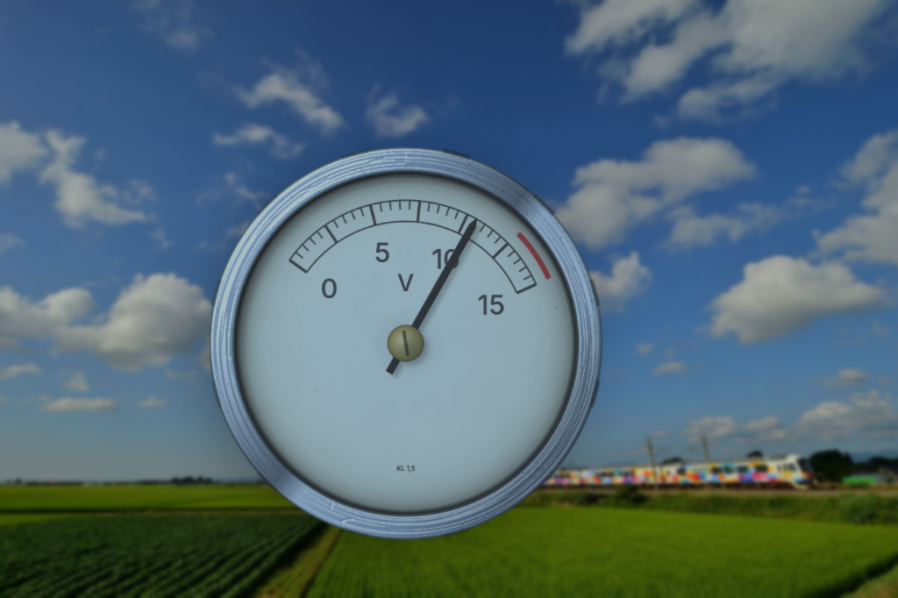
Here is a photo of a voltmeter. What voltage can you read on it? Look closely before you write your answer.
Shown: 10.5 V
